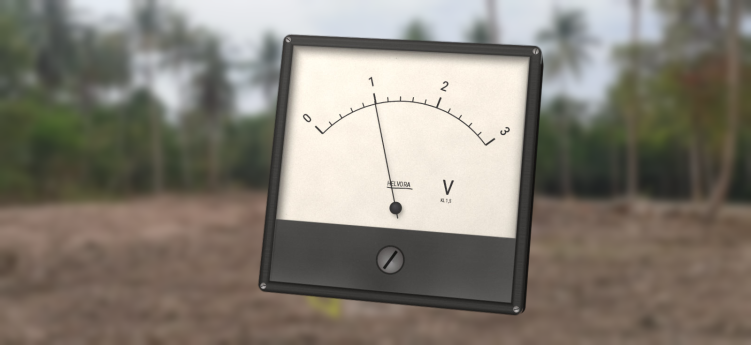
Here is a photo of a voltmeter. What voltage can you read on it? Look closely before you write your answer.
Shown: 1 V
